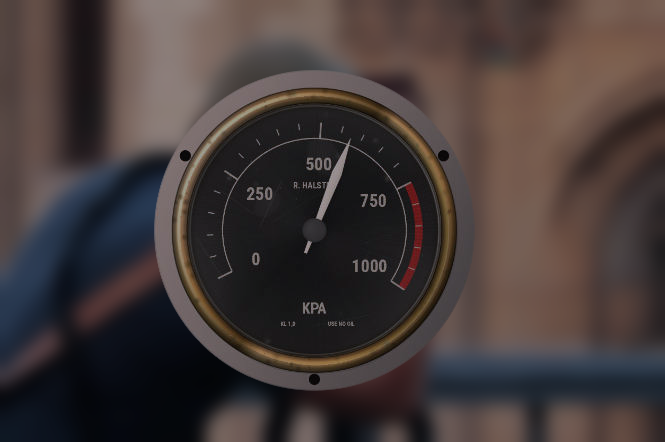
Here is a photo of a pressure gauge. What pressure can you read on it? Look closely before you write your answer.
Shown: 575 kPa
